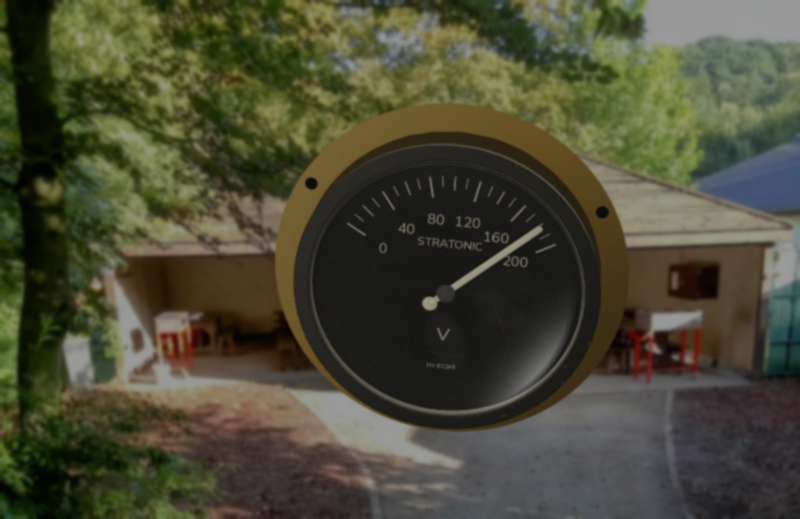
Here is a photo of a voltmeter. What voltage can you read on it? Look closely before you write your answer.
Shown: 180 V
